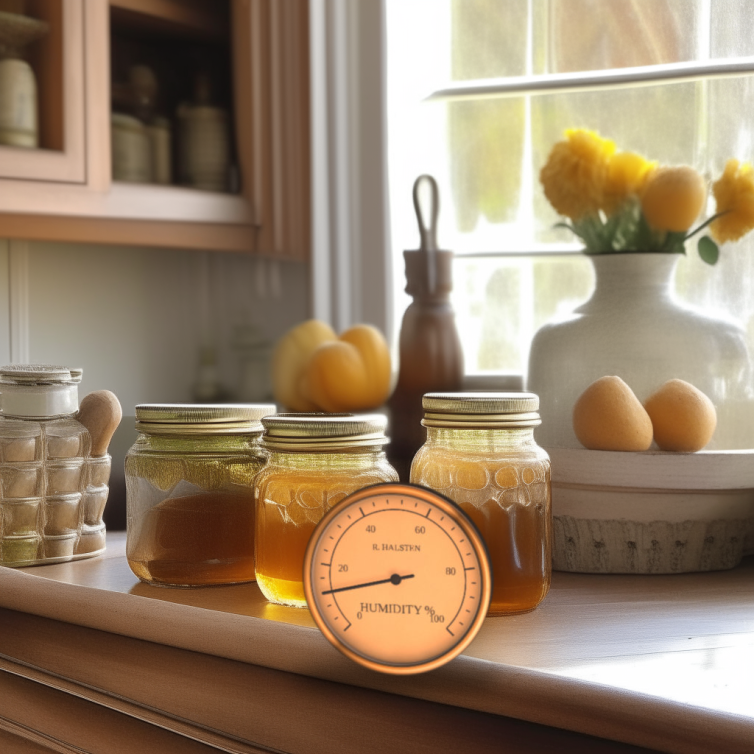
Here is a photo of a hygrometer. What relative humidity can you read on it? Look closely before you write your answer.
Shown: 12 %
